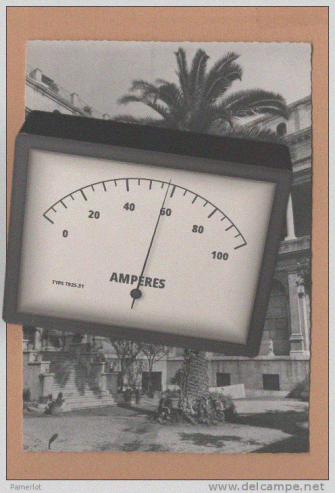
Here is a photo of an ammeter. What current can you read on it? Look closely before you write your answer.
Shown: 57.5 A
